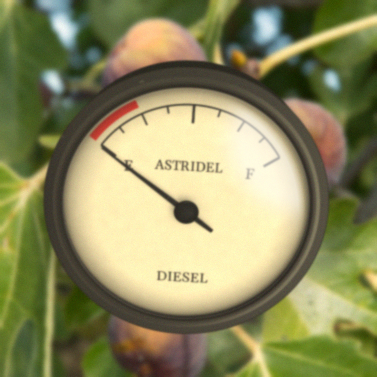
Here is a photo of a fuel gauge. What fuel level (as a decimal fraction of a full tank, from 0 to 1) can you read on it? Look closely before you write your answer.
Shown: 0
